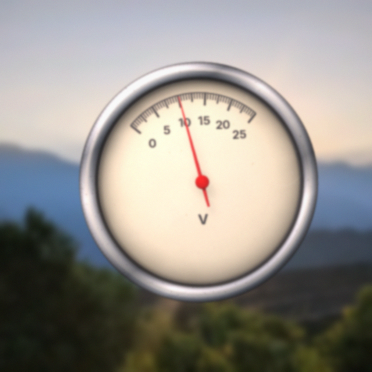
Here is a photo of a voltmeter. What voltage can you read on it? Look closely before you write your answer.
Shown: 10 V
